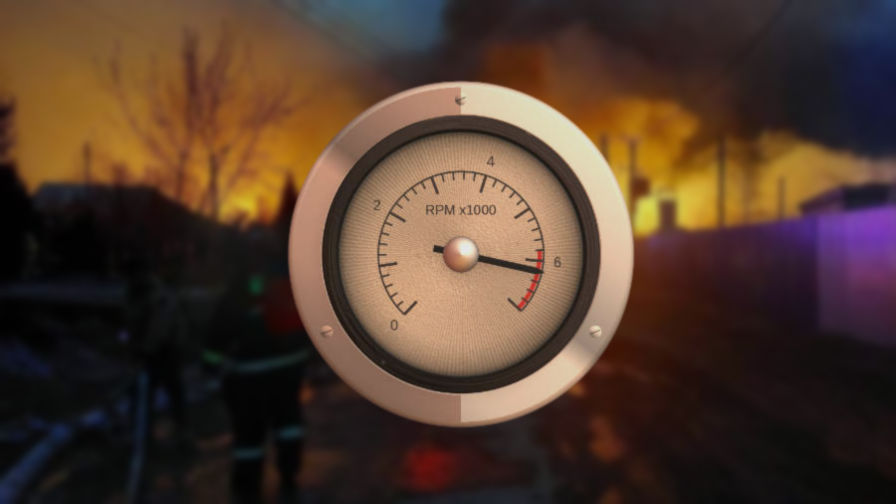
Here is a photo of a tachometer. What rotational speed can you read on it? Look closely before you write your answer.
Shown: 6200 rpm
